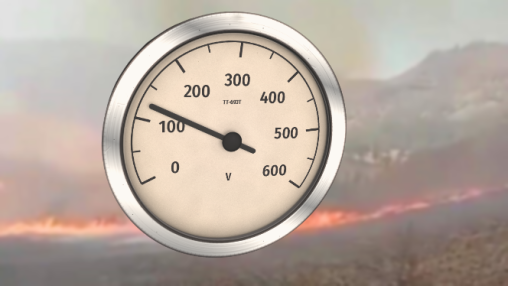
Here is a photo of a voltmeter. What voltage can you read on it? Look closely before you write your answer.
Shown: 125 V
